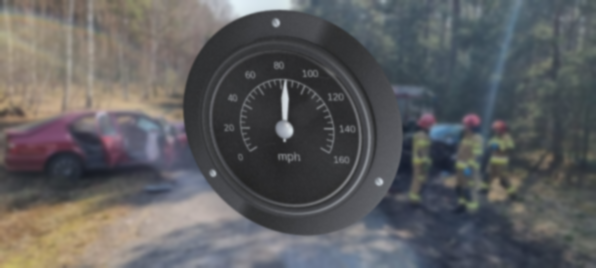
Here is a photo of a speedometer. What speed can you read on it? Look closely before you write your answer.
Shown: 85 mph
